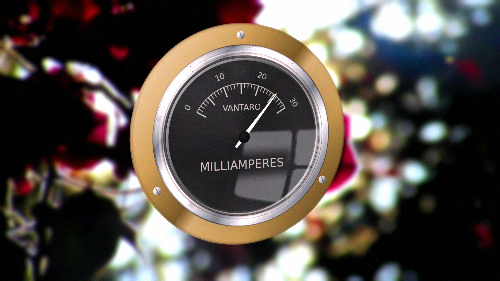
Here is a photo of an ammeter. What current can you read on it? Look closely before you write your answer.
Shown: 25 mA
